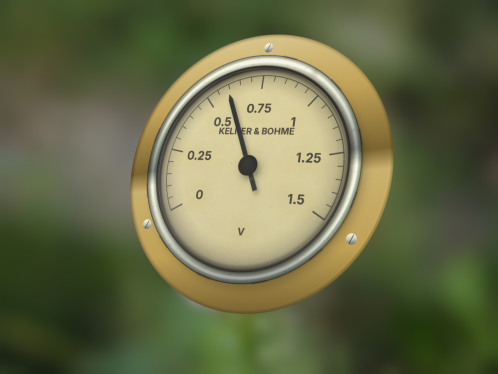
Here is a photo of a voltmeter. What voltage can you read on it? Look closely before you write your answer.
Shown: 0.6 V
